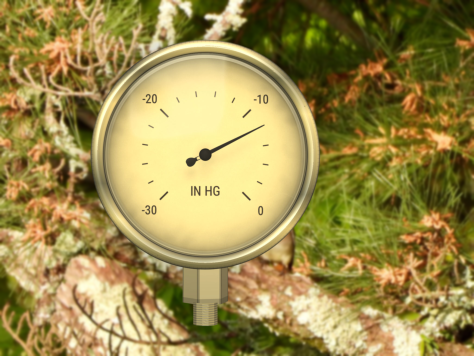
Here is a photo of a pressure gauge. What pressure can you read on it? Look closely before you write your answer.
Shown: -8 inHg
